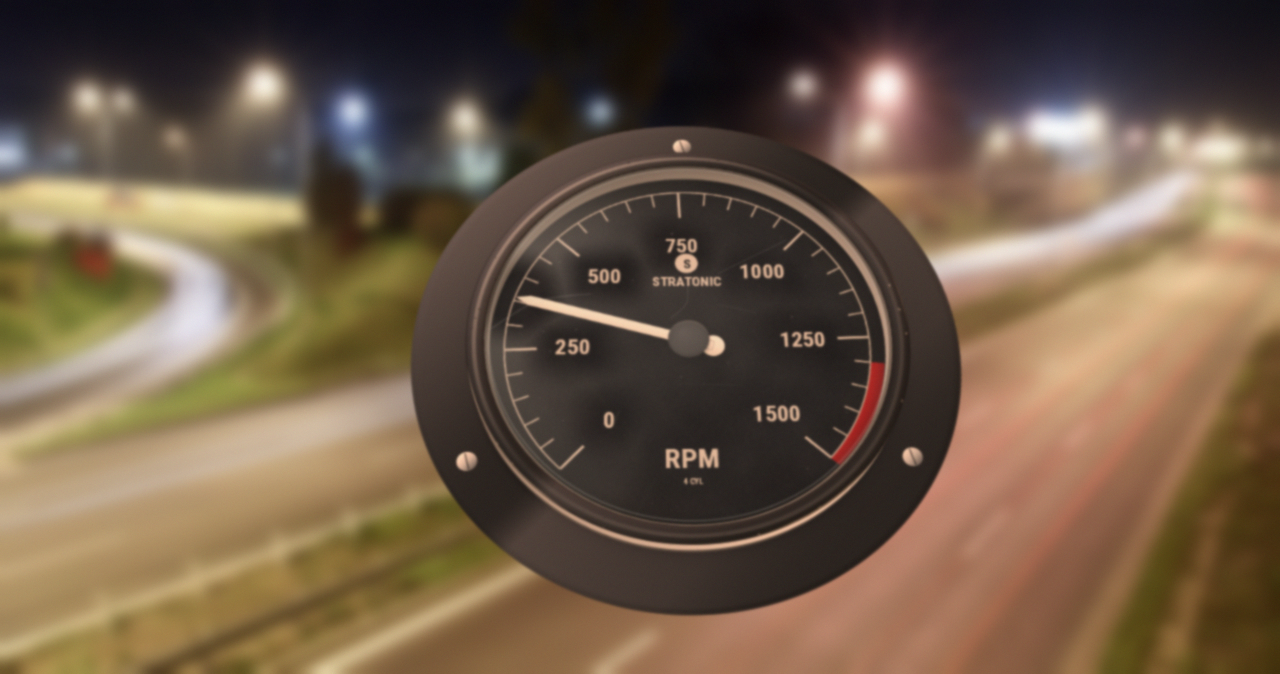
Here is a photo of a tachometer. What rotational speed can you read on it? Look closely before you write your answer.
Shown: 350 rpm
